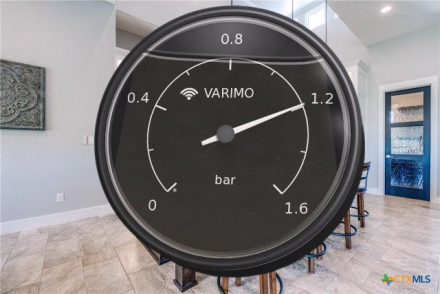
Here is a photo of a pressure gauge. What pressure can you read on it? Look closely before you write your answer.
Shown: 1.2 bar
